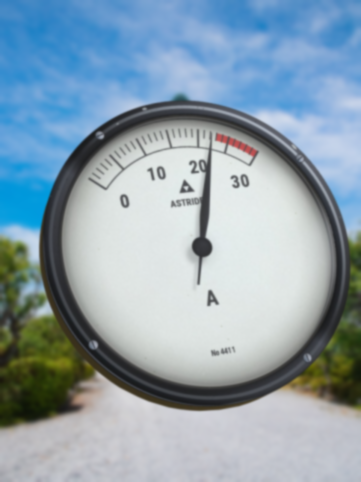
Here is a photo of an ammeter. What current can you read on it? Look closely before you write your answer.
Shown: 22 A
